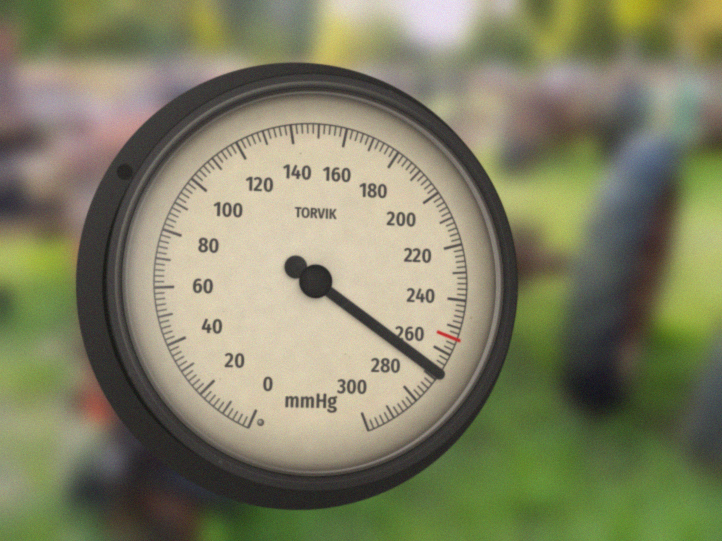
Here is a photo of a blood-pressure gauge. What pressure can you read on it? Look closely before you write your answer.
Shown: 268 mmHg
